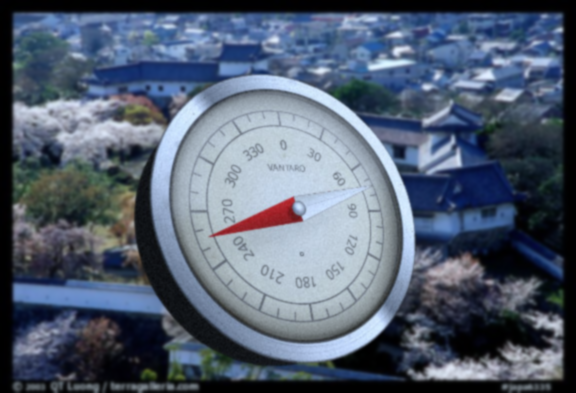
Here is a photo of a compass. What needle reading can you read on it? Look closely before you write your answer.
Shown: 255 °
